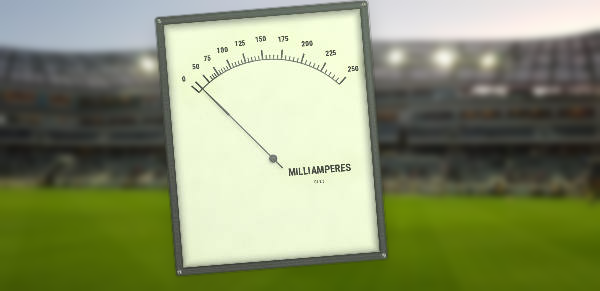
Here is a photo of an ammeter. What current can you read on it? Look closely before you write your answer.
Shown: 25 mA
